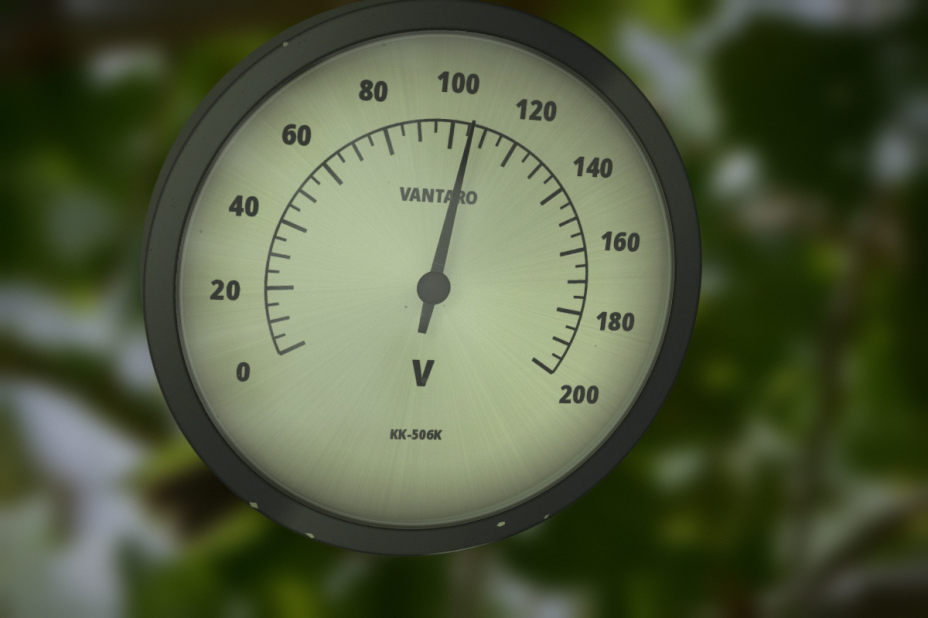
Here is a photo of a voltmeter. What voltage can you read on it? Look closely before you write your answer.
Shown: 105 V
